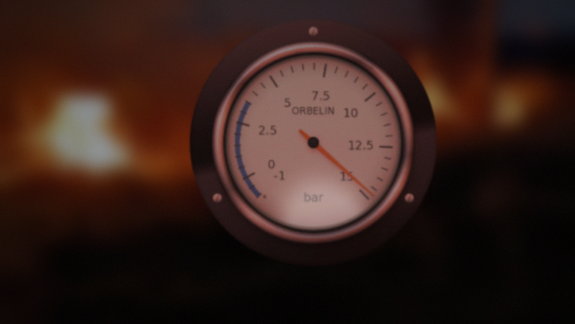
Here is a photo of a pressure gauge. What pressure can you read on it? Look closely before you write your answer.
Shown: 14.75 bar
